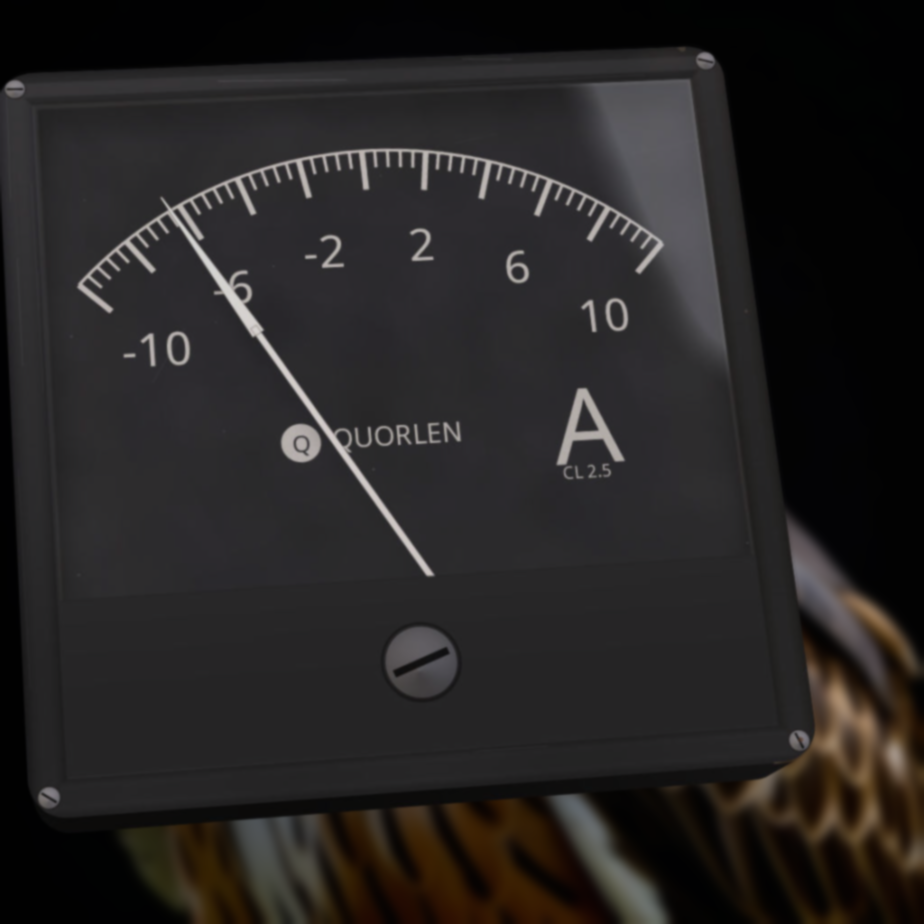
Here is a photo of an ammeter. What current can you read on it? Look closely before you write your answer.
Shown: -6.4 A
